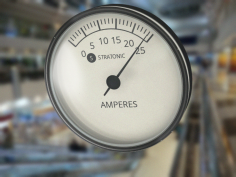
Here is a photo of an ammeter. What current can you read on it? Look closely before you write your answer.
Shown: 24 A
